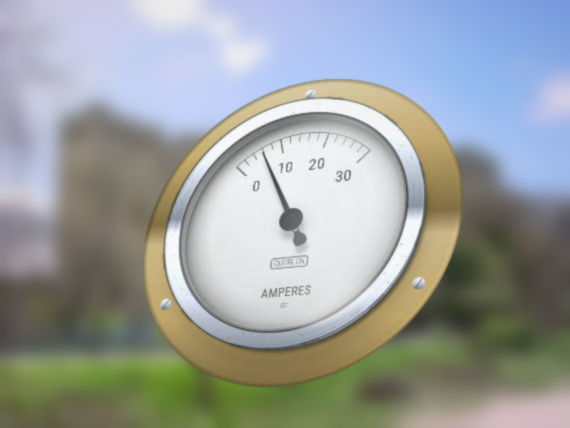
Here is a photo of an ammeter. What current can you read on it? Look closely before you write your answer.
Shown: 6 A
